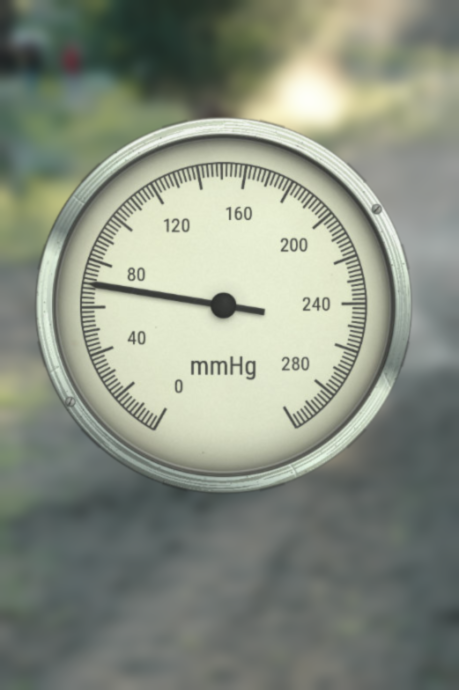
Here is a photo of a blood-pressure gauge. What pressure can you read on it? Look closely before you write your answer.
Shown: 70 mmHg
